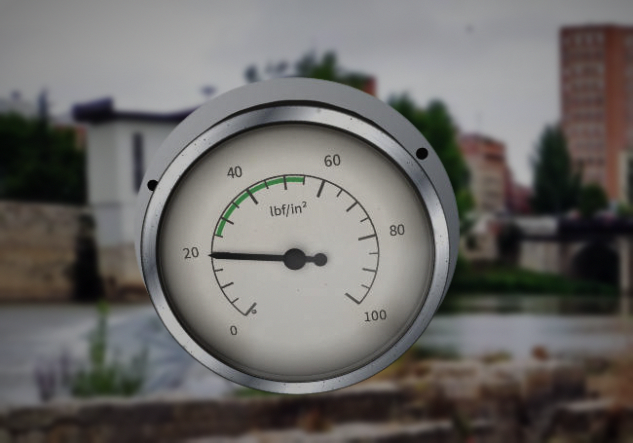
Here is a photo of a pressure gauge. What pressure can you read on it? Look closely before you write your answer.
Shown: 20 psi
